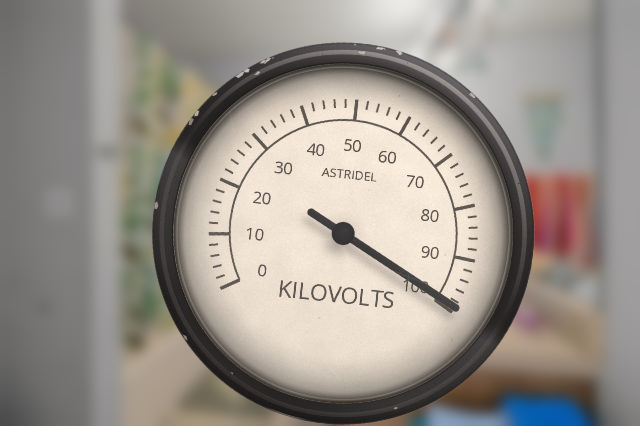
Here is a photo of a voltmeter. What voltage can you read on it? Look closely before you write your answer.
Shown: 99 kV
